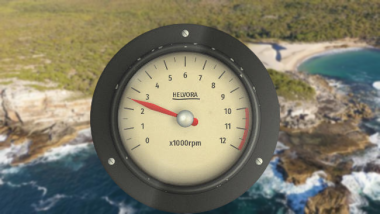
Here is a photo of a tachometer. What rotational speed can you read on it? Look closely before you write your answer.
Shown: 2500 rpm
